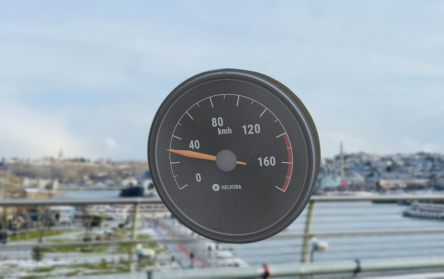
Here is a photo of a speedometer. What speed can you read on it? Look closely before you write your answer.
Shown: 30 km/h
